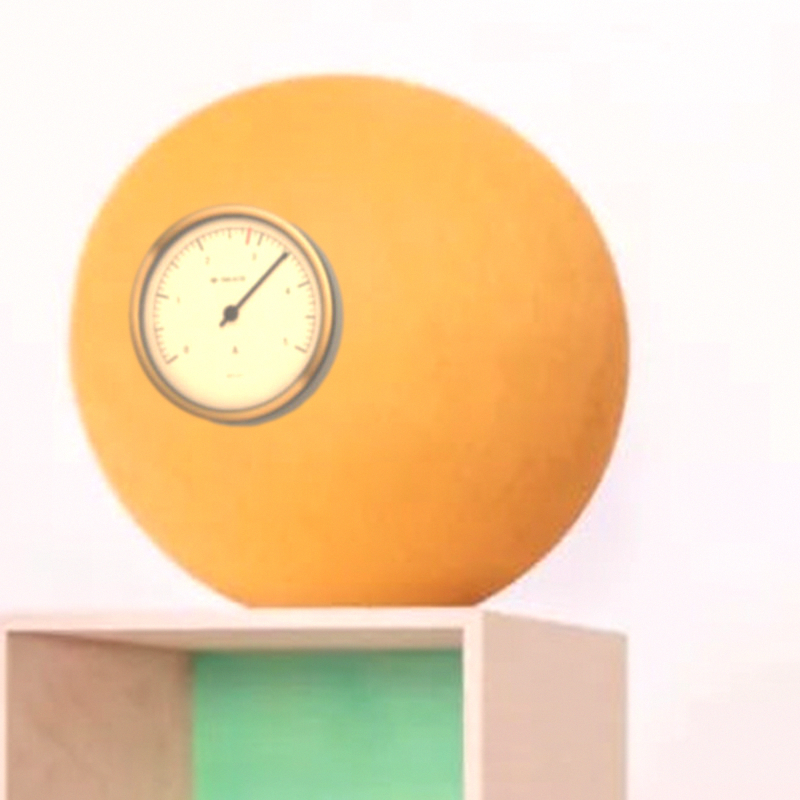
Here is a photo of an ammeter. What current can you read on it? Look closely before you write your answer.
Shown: 3.5 A
